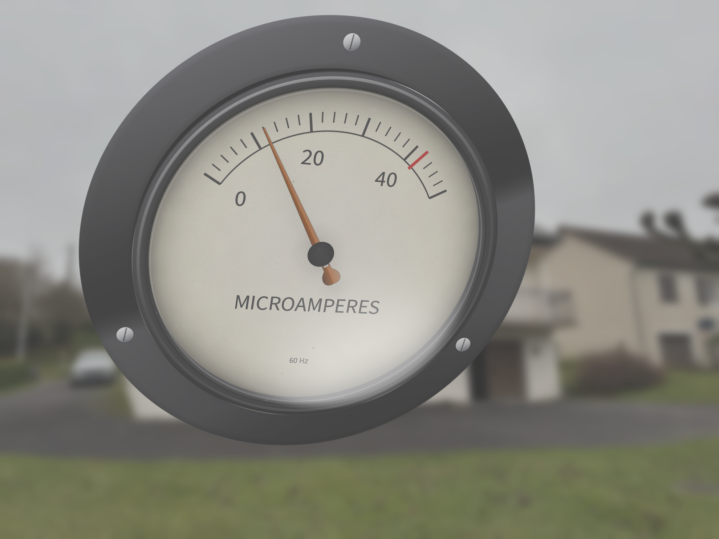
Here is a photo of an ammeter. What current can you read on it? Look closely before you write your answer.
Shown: 12 µA
